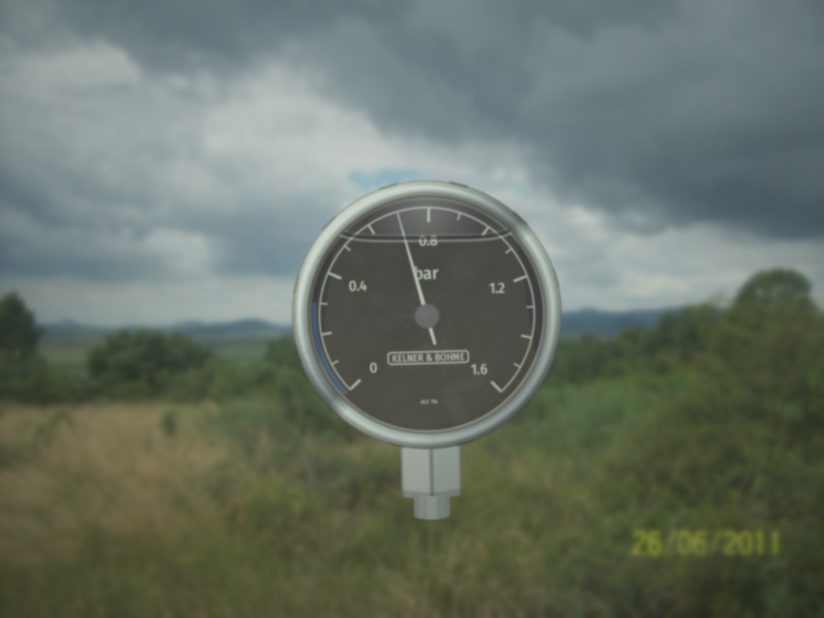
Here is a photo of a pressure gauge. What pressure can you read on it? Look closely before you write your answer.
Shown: 0.7 bar
